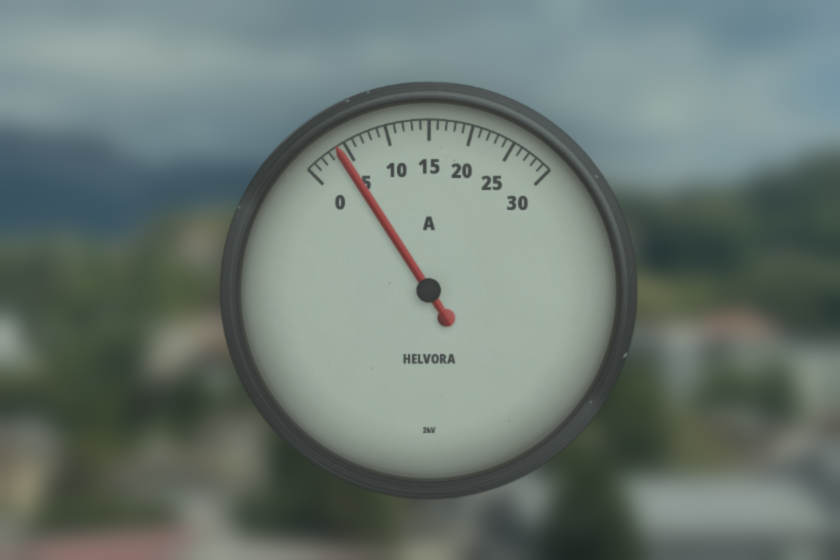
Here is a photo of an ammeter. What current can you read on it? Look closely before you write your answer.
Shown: 4 A
